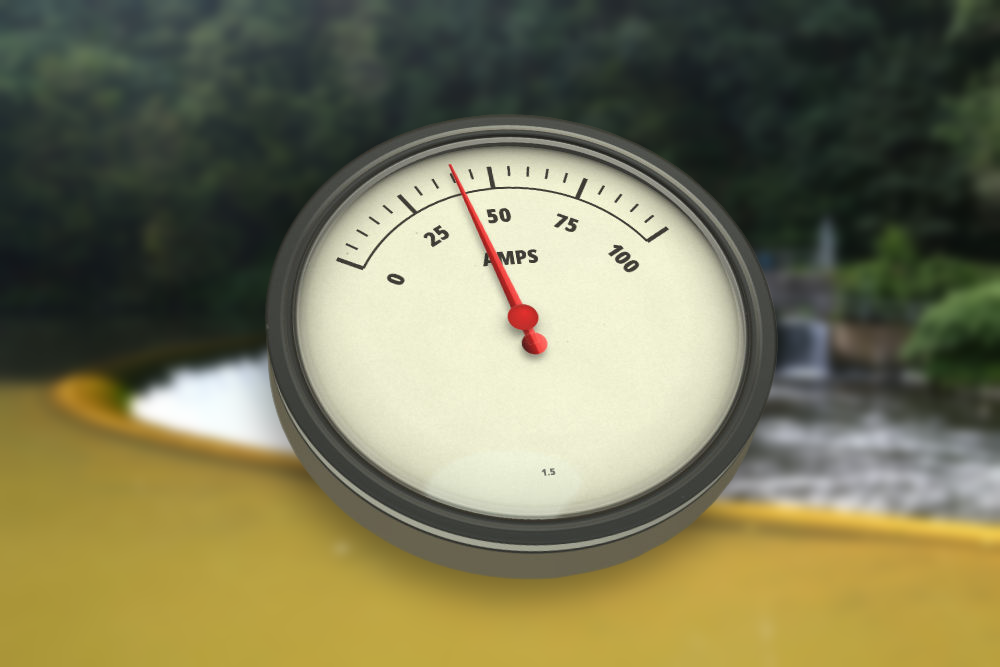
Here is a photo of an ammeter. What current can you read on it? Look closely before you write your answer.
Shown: 40 A
